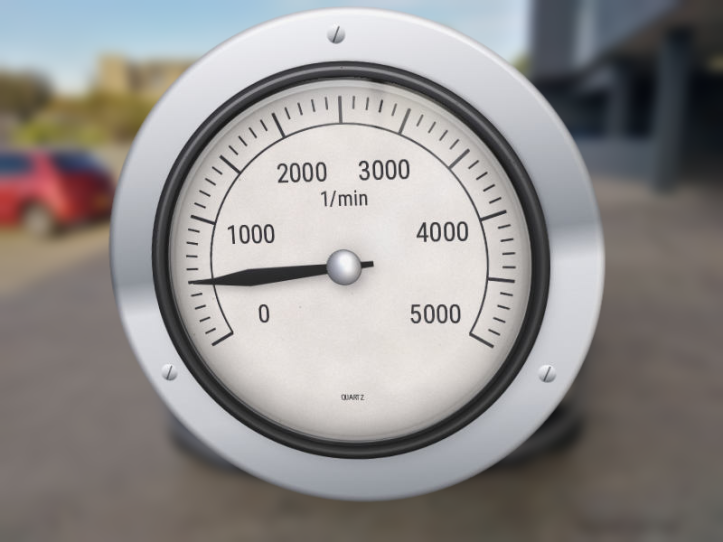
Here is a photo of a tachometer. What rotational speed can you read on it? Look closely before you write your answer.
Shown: 500 rpm
